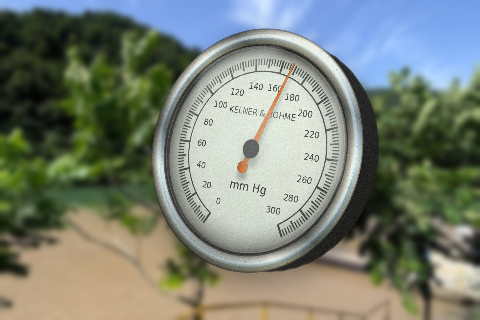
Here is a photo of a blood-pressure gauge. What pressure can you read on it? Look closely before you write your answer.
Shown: 170 mmHg
